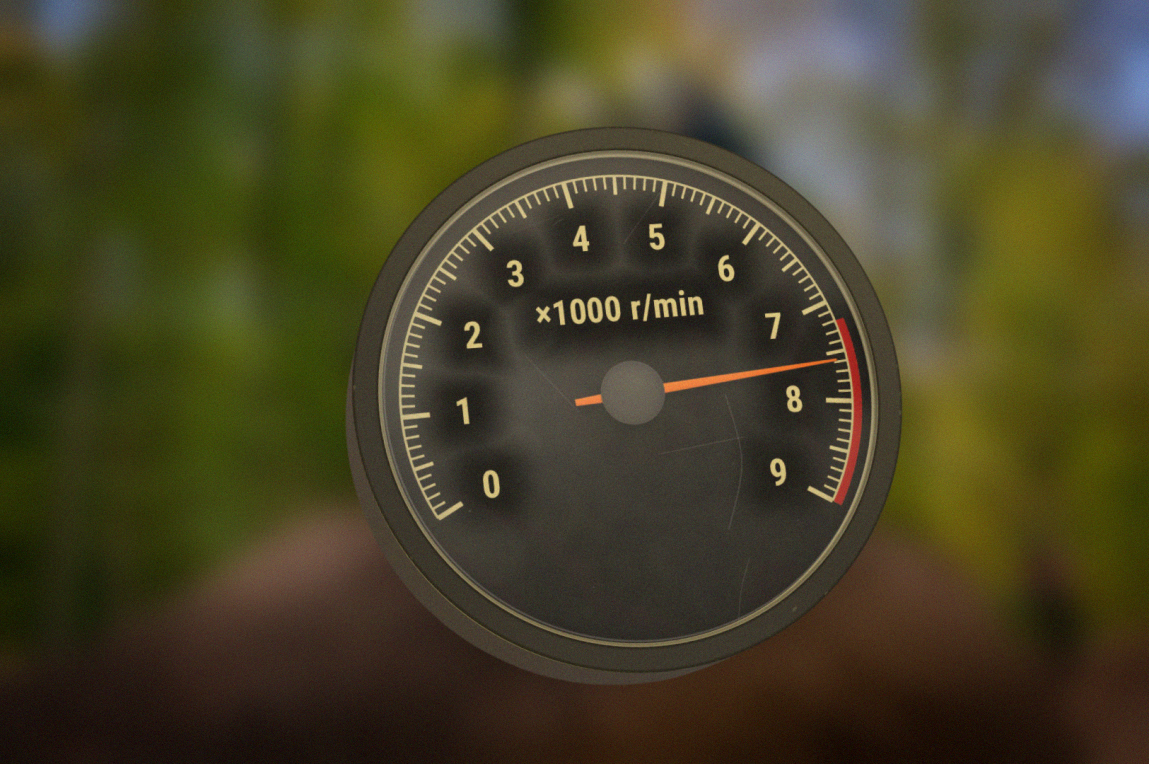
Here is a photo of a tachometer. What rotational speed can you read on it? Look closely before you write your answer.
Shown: 7600 rpm
